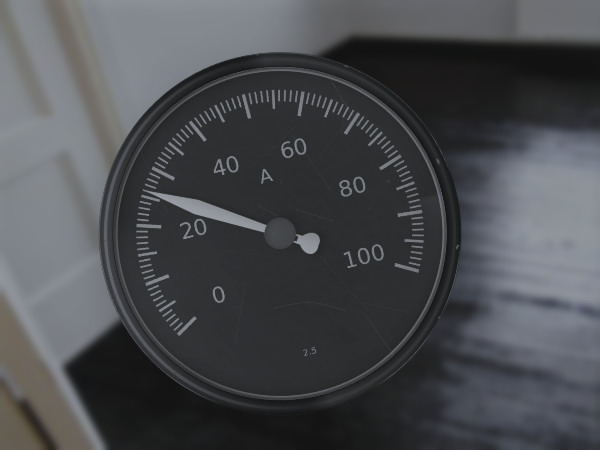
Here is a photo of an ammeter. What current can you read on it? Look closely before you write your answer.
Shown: 26 A
